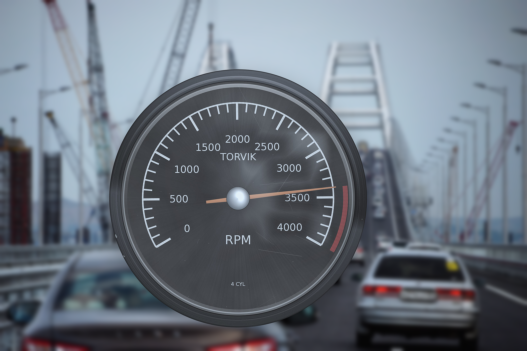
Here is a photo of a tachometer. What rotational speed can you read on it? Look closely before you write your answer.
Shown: 3400 rpm
